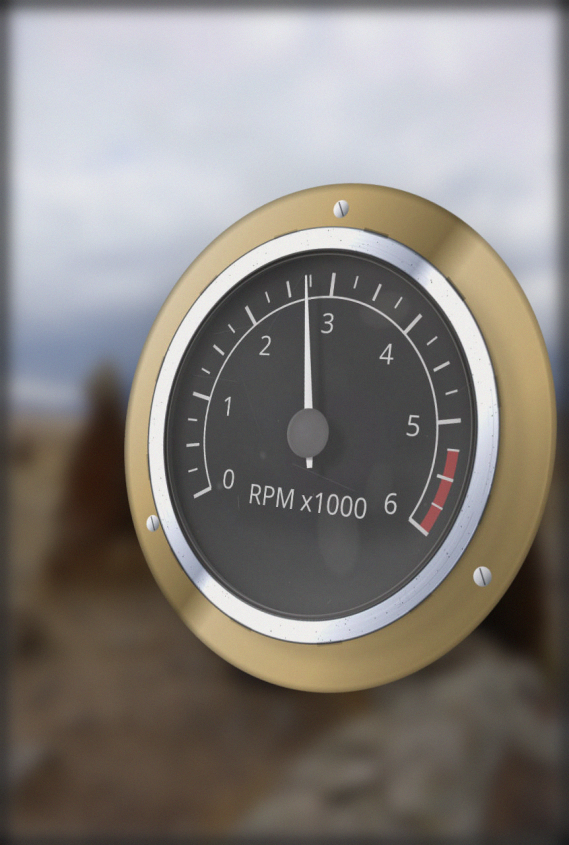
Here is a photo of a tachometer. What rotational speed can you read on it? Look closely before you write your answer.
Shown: 2750 rpm
